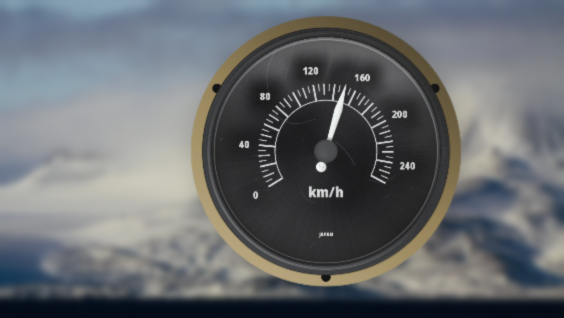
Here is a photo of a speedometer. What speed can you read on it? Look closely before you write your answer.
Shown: 150 km/h
